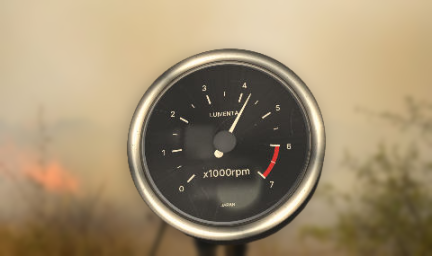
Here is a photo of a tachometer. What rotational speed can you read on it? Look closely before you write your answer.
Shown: 4250 rpm
